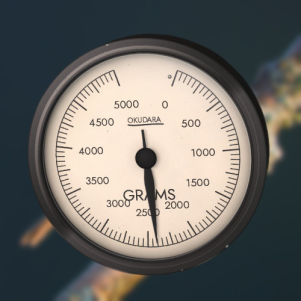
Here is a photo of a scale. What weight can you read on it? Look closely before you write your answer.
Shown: 2400 g
